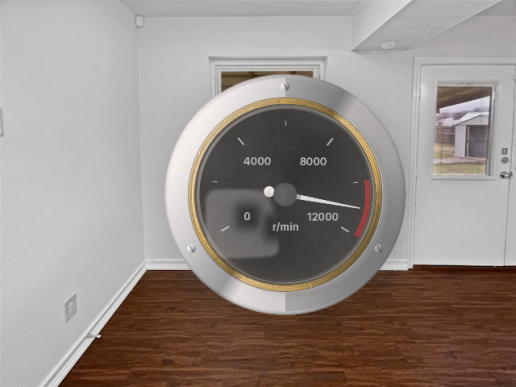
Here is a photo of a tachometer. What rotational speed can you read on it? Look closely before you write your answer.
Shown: 11000 rpm
